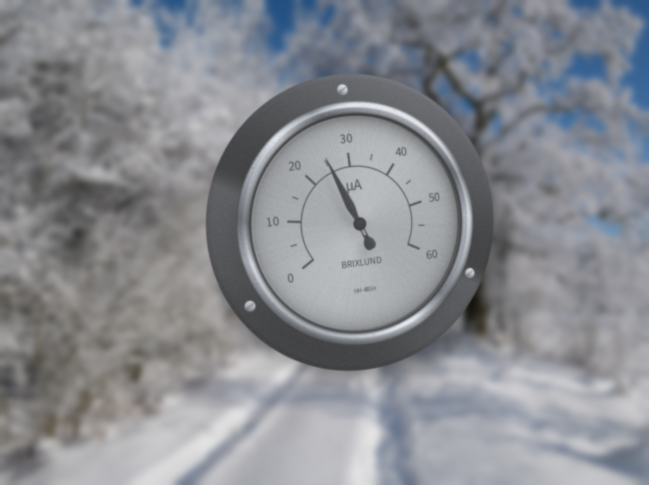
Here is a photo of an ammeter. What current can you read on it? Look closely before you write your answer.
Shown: 25 µA
